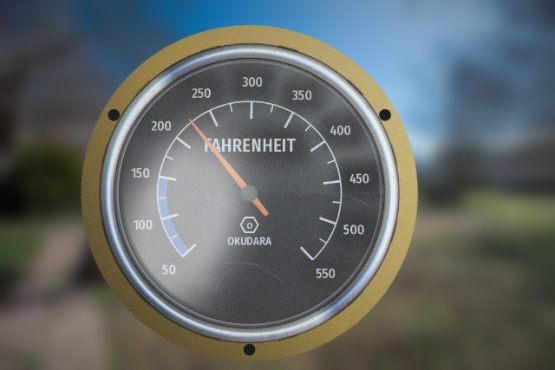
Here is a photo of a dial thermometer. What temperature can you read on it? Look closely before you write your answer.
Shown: 225 °F
